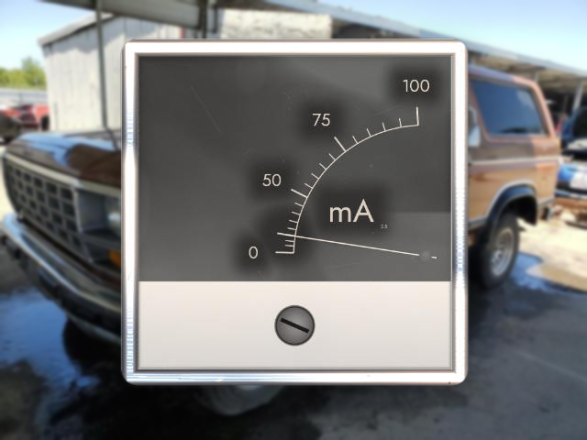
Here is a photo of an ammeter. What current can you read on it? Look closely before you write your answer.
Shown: 25 mA
